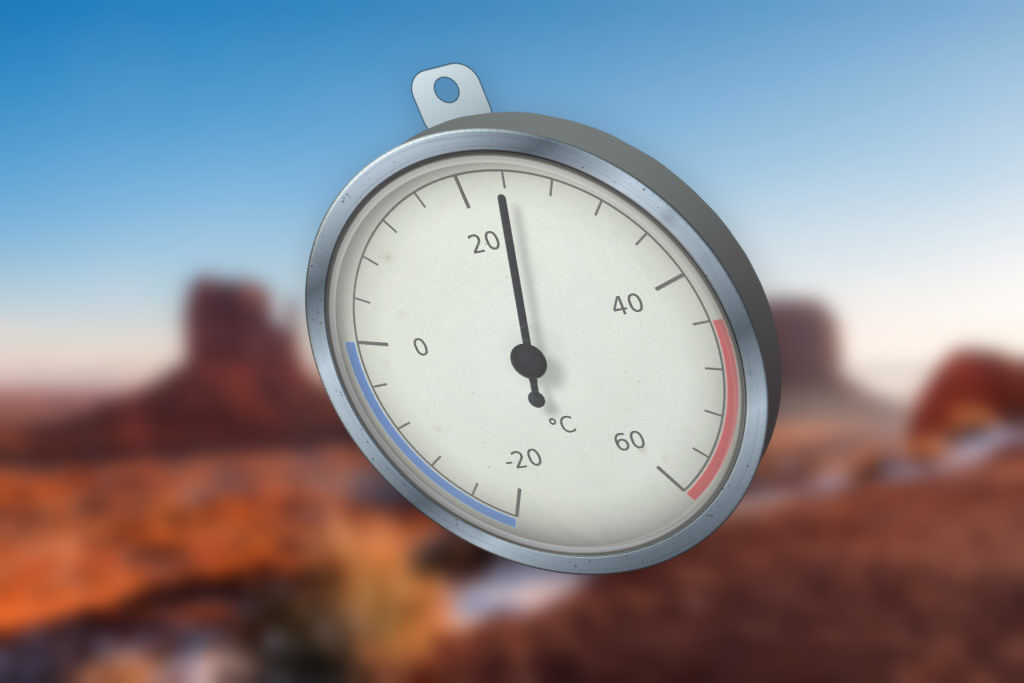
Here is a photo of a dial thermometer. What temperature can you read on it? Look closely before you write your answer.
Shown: 24 °C
